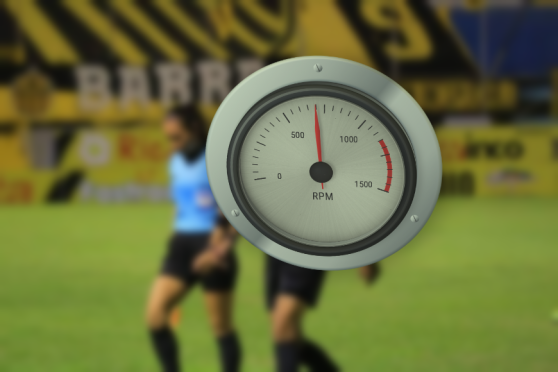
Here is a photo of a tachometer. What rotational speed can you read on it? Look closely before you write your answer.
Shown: 700 rpm
